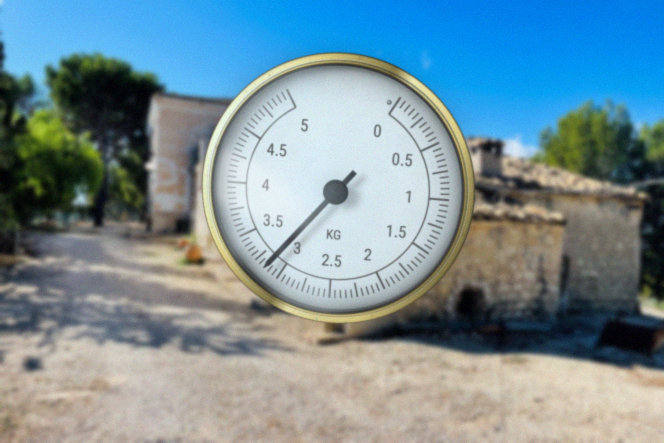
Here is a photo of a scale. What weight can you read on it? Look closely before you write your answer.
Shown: 3.15 kg
